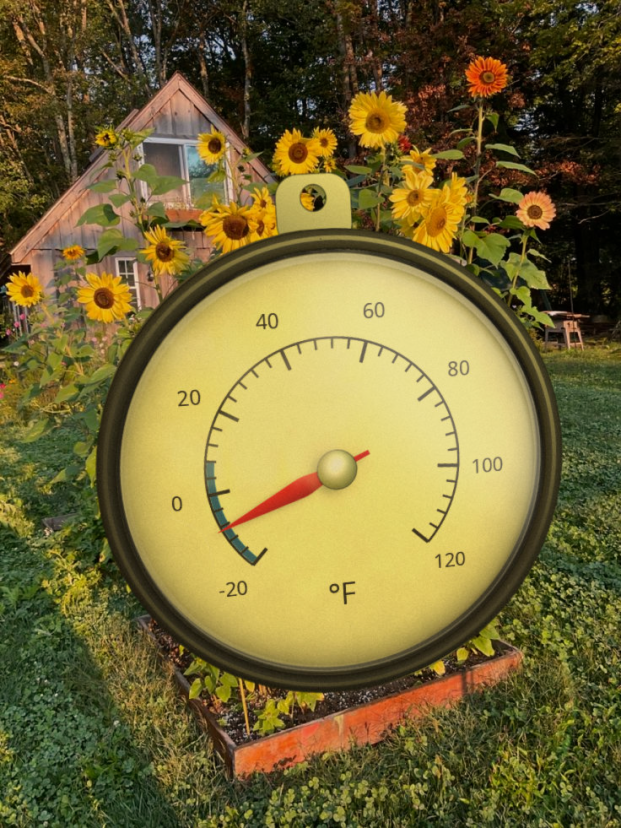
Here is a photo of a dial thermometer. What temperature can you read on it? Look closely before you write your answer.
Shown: -8 °F
